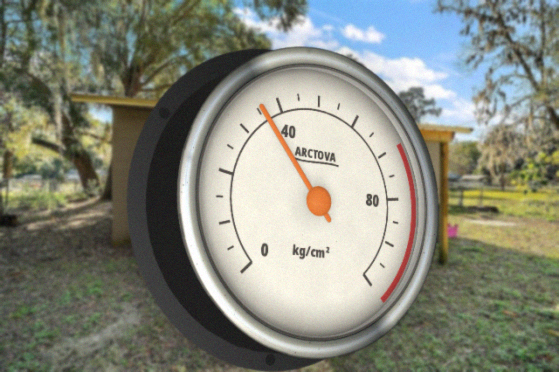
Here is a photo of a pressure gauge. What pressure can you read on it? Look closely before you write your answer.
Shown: 35 kg/cm²
